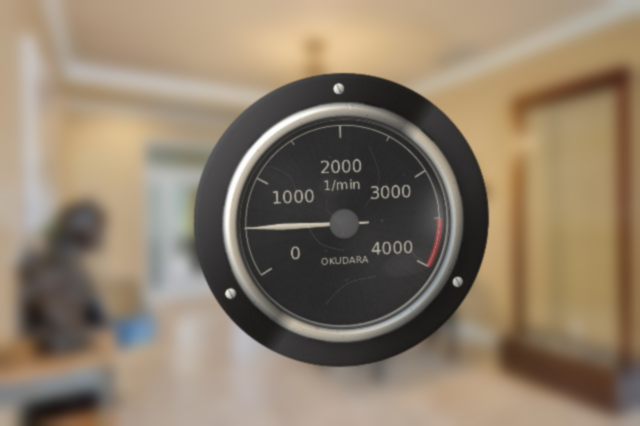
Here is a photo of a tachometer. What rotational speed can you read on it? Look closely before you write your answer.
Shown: 500 rpm
